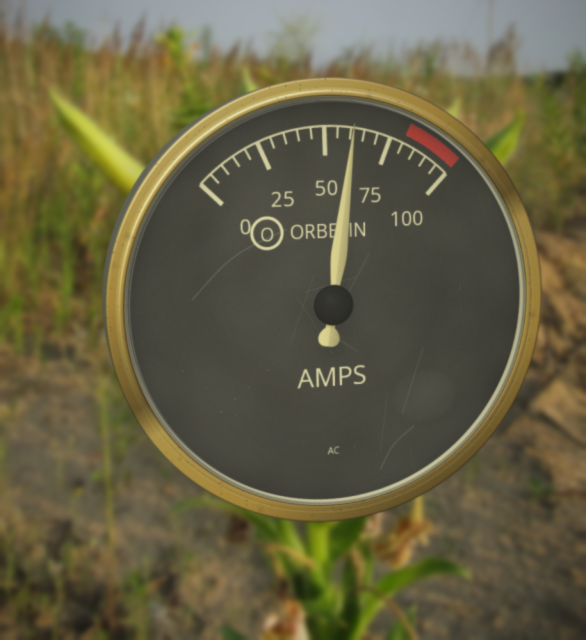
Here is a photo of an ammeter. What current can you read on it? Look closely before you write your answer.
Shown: 60 A
